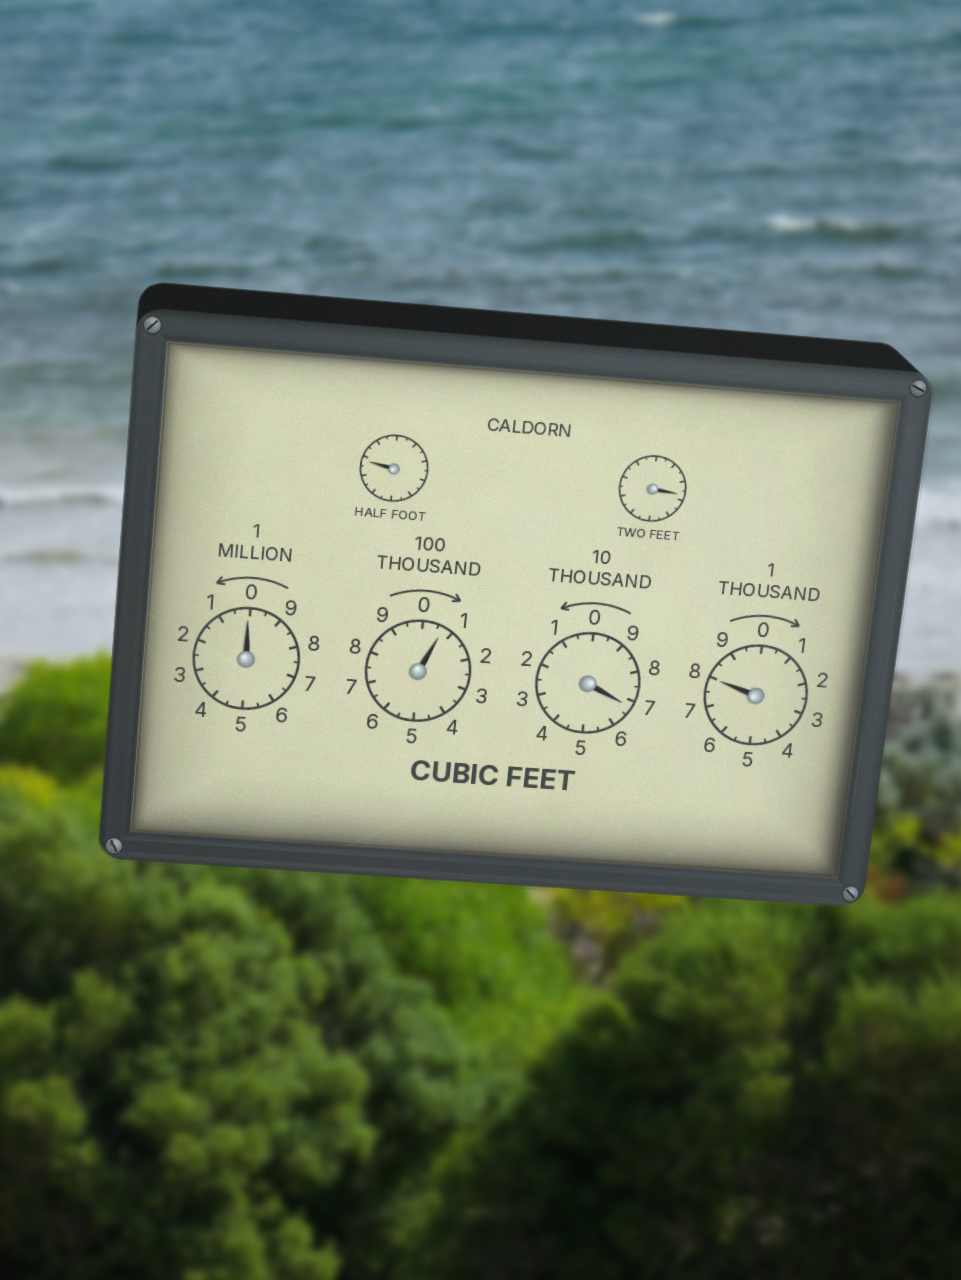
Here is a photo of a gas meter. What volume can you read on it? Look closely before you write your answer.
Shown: 6800 ft³
